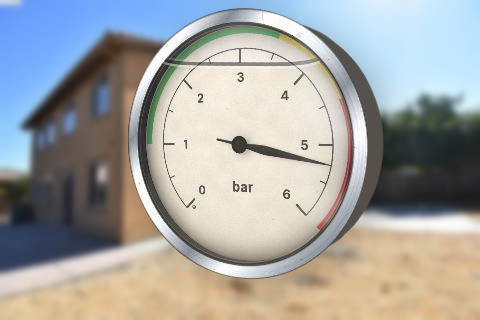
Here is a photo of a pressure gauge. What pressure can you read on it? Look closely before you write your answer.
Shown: 5.25 bar
